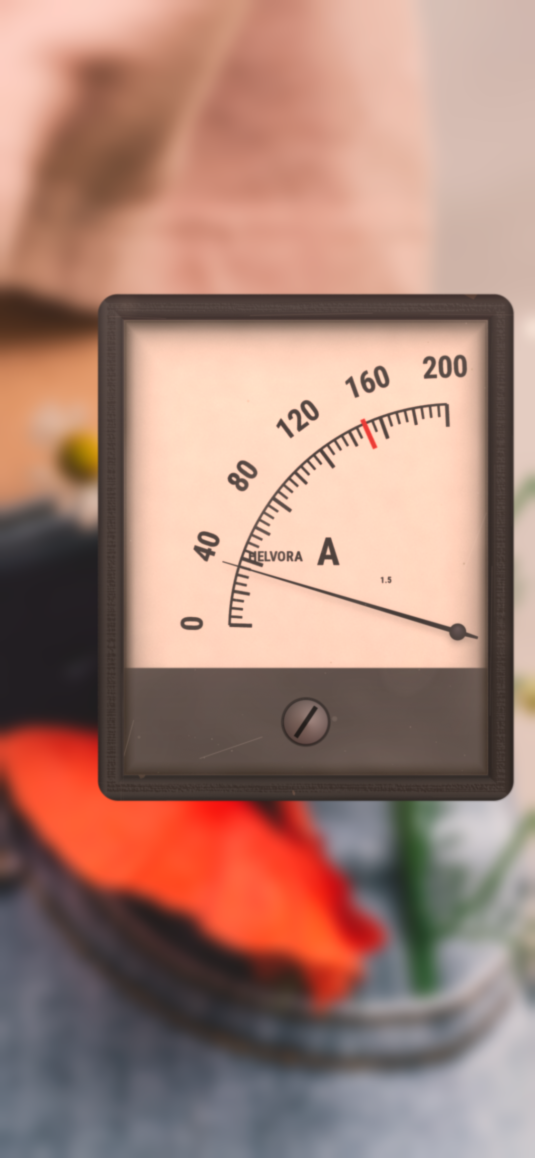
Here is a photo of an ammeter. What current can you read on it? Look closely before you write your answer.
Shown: 35 A
